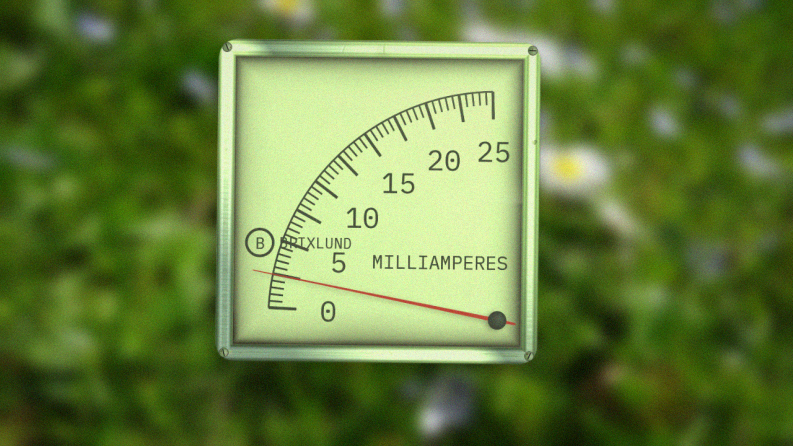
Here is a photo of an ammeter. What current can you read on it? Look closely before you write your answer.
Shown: 2.5 mA
